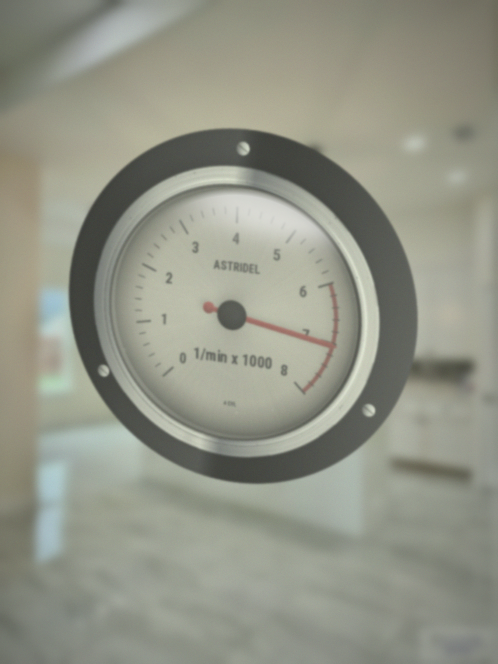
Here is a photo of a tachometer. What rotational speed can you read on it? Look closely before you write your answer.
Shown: 7000 rpm
